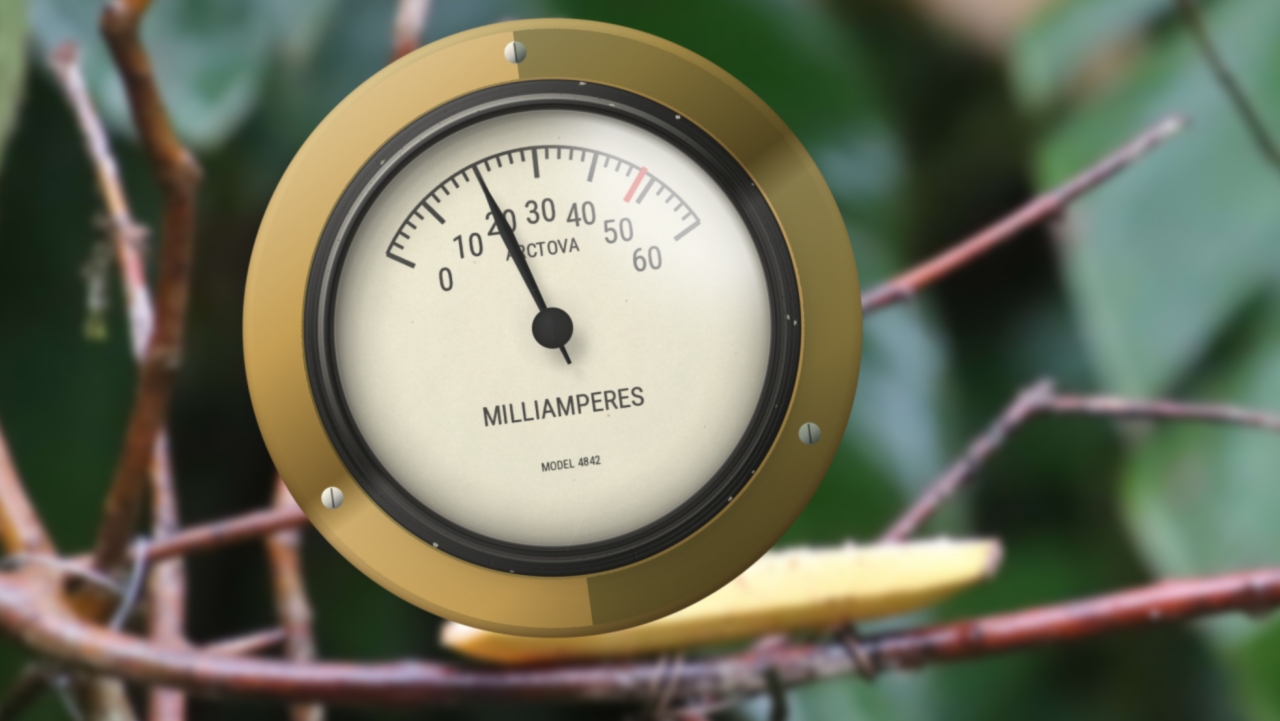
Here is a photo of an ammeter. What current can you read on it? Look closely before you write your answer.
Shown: 20 mA
